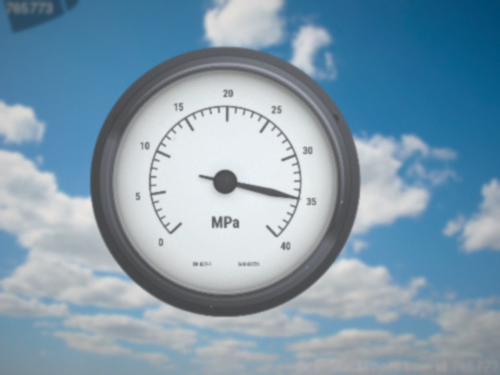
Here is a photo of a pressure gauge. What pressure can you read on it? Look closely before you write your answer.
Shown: 35 MPa
